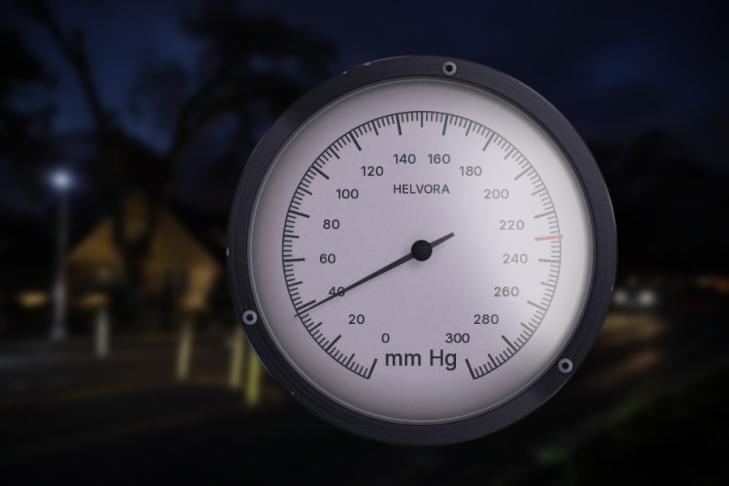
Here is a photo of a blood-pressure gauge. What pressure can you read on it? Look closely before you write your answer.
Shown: 38 mmHg
